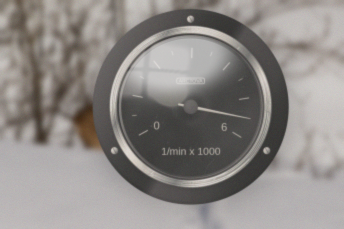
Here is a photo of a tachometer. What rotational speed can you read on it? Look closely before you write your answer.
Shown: 5500 rpm
